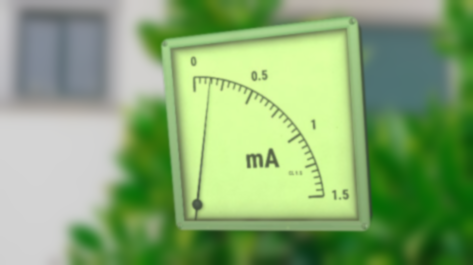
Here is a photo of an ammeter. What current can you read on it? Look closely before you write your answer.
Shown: 0.15 mA
